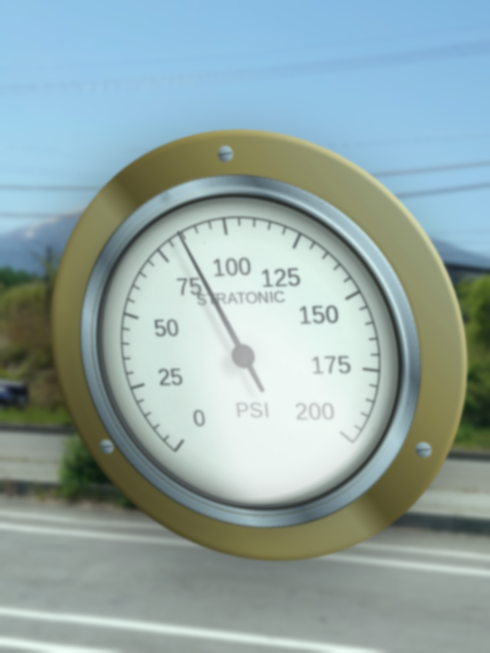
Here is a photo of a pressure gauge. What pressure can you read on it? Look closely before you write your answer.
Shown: 85 psi
